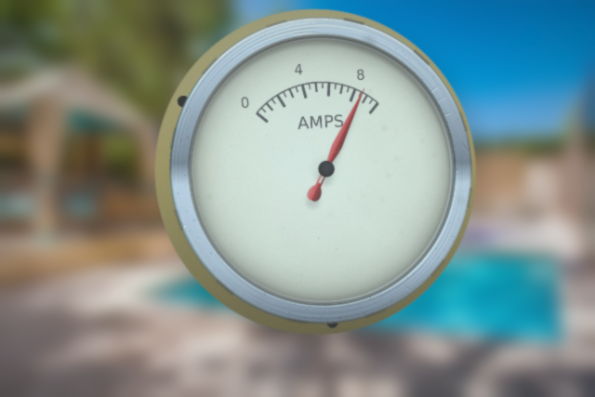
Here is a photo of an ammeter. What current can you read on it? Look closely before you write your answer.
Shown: 8.5 A
